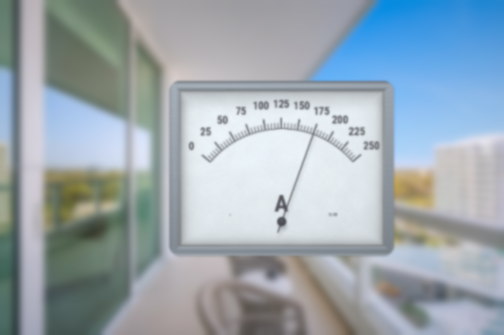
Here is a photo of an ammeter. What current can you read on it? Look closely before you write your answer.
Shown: 175 A
